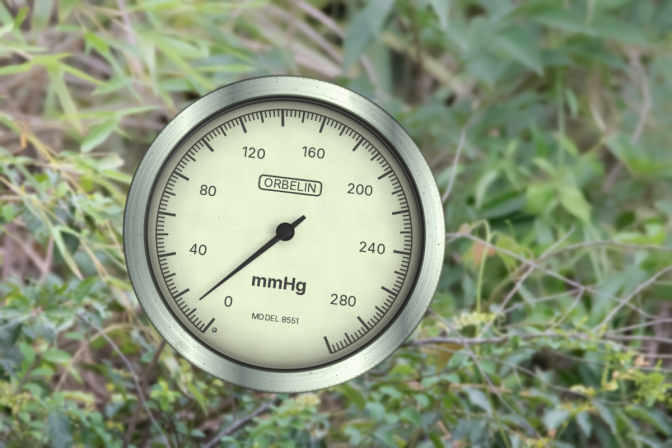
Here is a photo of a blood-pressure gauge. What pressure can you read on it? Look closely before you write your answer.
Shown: 12 mmHg
